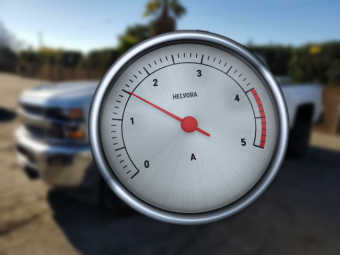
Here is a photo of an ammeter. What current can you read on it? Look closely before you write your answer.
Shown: 1.5 A
